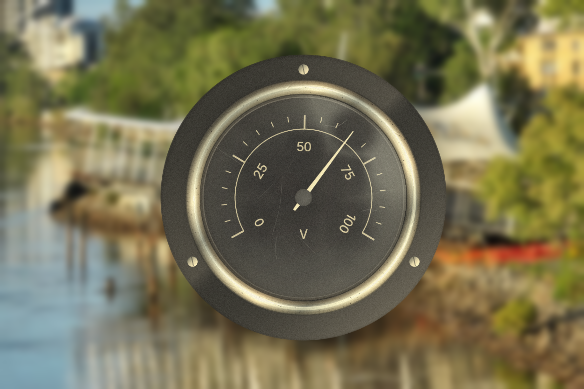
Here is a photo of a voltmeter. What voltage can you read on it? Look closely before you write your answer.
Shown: 65 V
